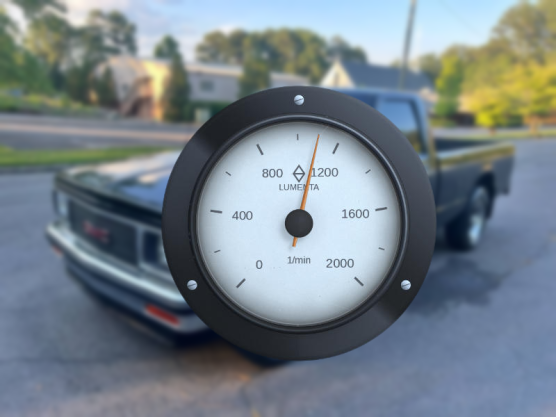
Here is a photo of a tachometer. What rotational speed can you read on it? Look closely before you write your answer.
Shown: 1100 rpm
